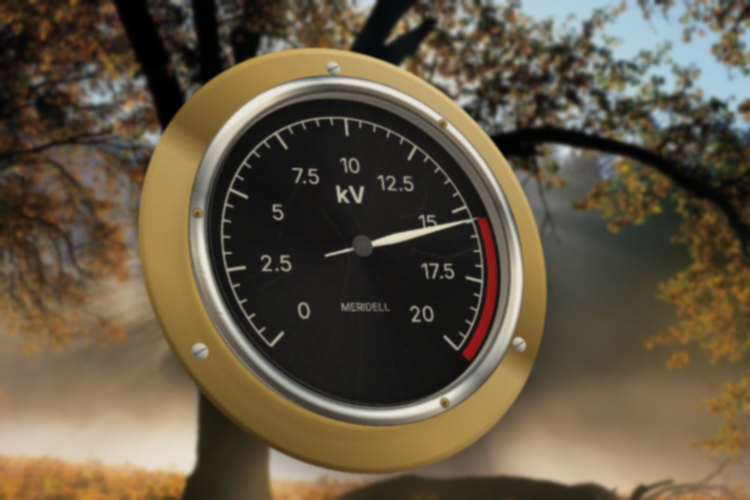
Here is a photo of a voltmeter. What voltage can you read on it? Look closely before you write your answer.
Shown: 15.5 kV
